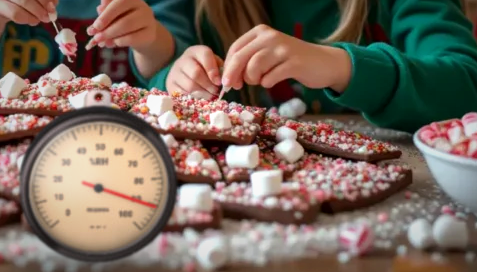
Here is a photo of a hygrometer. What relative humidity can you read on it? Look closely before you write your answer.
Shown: 90 %
